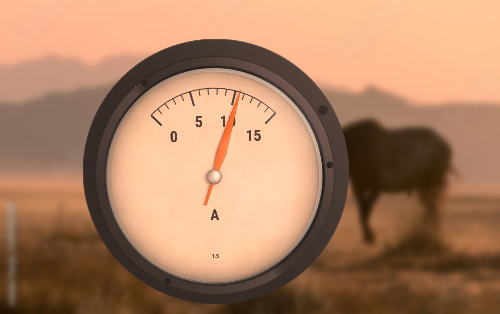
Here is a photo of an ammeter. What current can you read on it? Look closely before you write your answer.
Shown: 10.5 A
